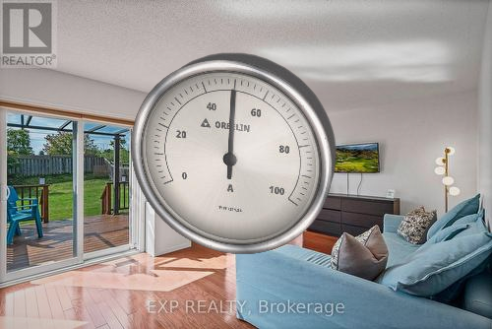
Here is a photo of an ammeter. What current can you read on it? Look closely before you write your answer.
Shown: 50 A
